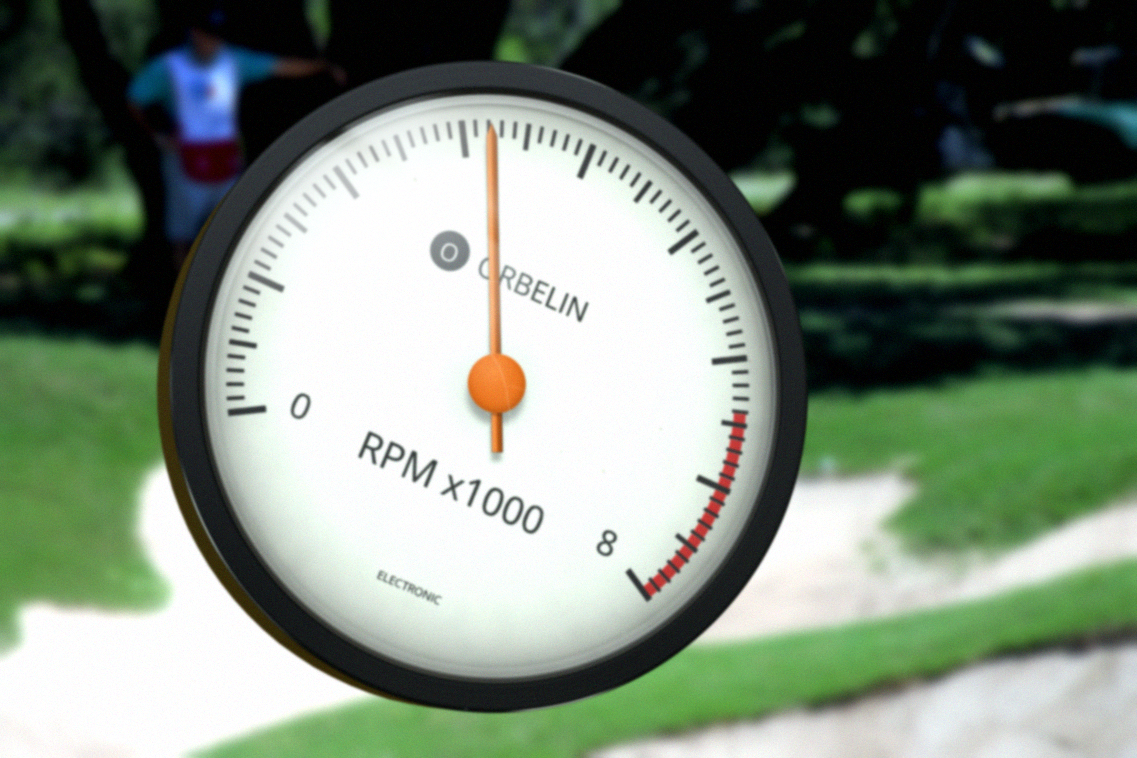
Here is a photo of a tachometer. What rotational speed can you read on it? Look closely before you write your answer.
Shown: 3200 rpm
